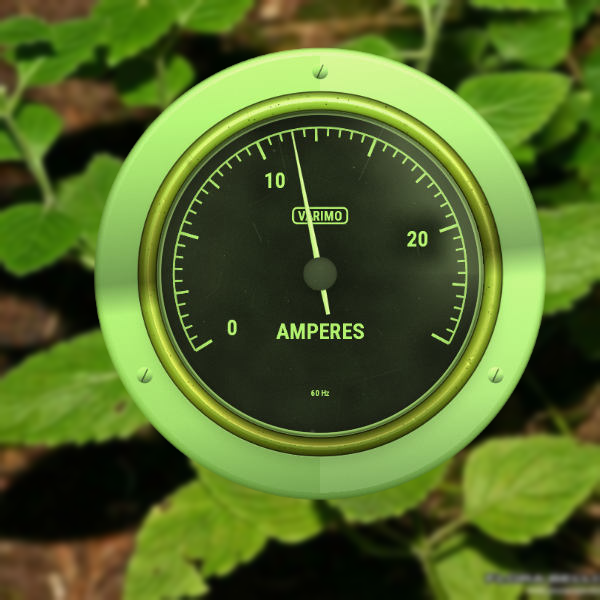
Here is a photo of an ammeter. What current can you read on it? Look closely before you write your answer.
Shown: 11.5 A
